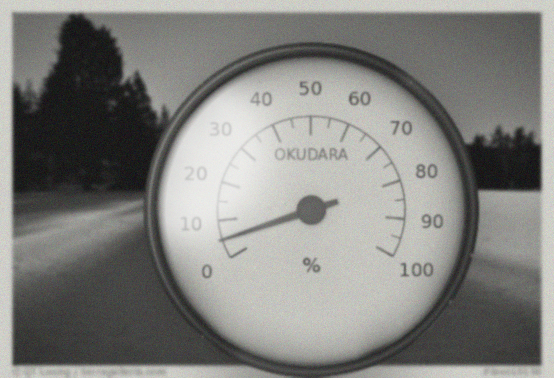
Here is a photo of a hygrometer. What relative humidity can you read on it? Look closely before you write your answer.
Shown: 5 %
